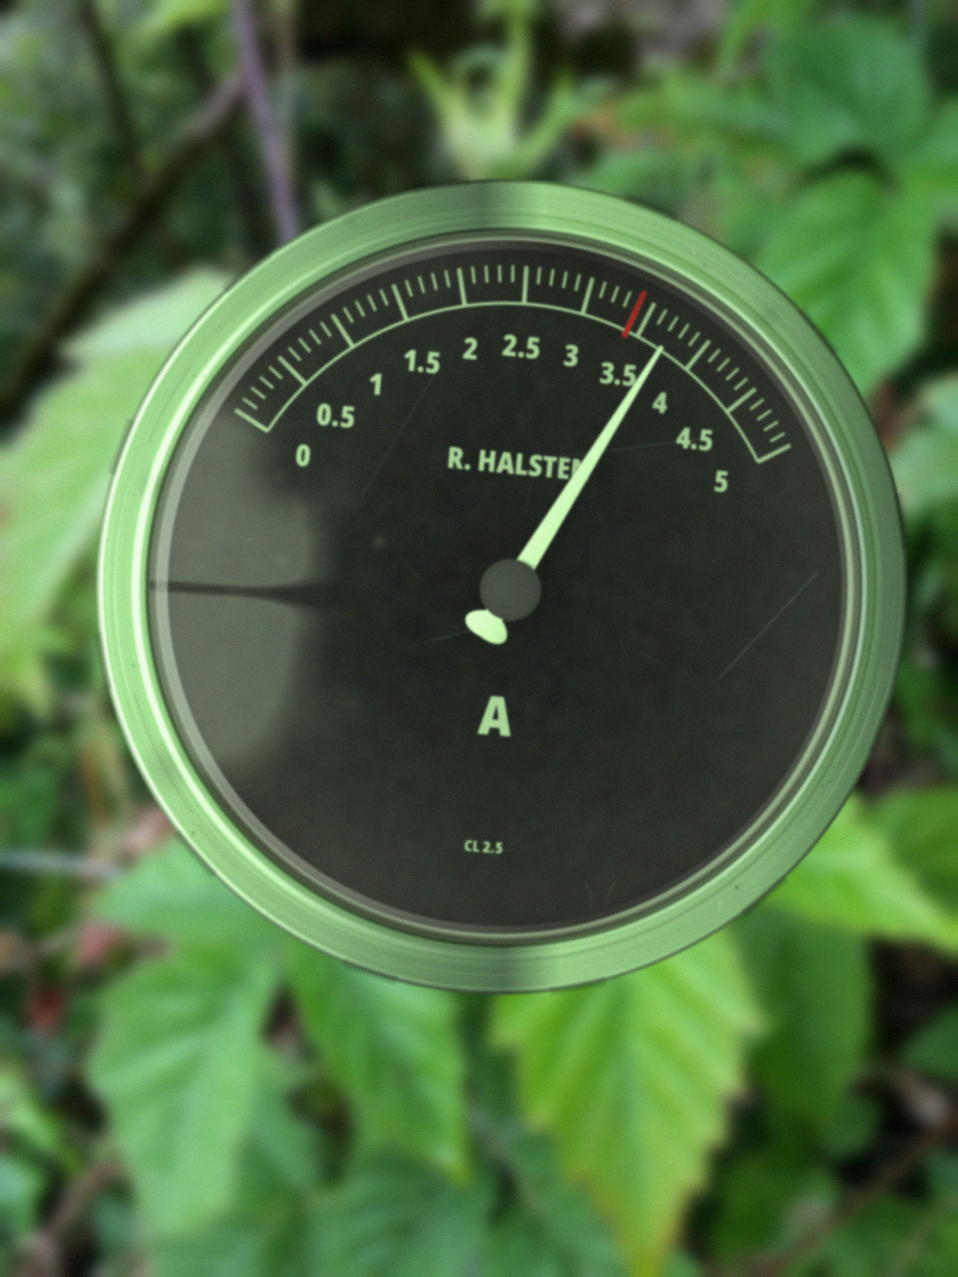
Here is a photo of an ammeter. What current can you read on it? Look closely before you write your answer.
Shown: 3.7 A
